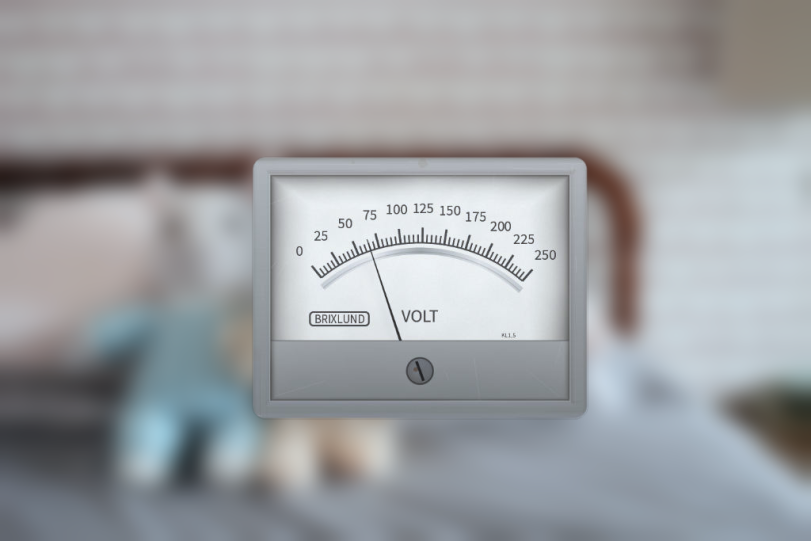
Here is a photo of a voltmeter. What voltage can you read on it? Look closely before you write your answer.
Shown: 65 V
